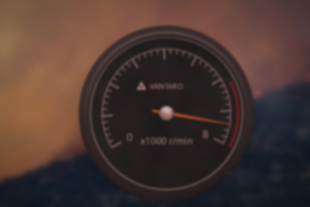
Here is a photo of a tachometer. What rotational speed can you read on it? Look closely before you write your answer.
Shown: 7400 rpm
